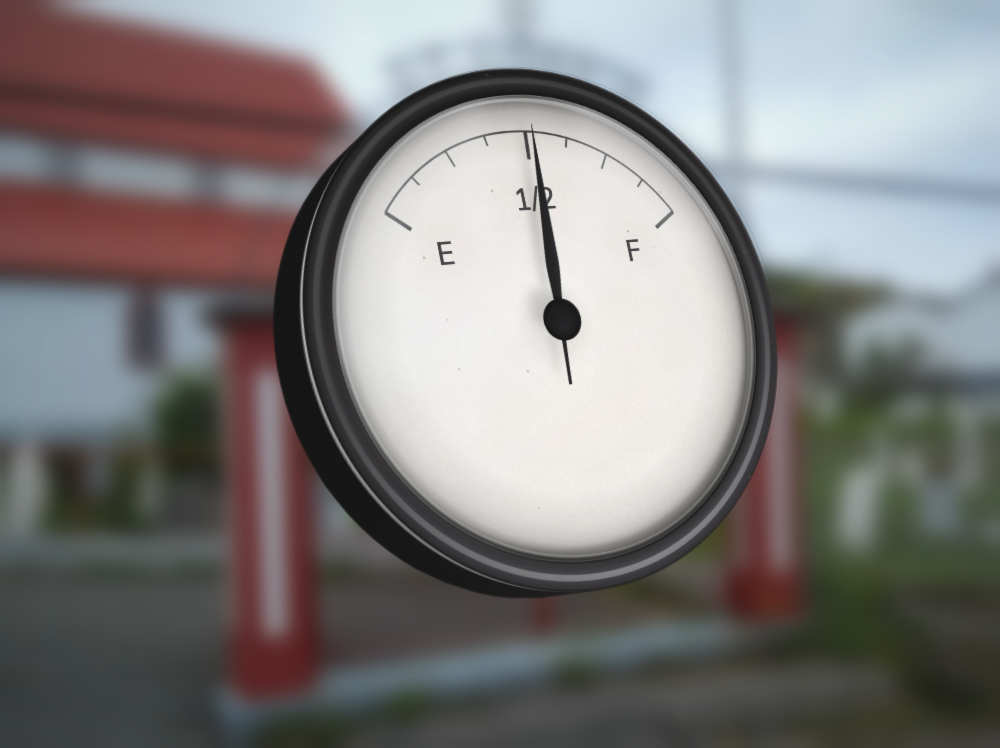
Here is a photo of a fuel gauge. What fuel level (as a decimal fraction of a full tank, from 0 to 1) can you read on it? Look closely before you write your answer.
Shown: 0.5
